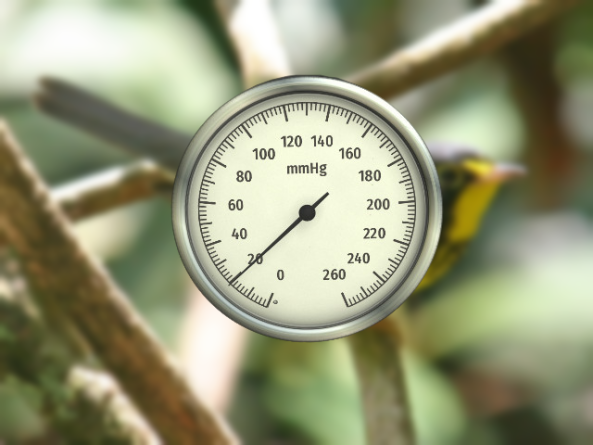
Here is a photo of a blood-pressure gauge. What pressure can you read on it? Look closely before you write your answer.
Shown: 20 mmHg
